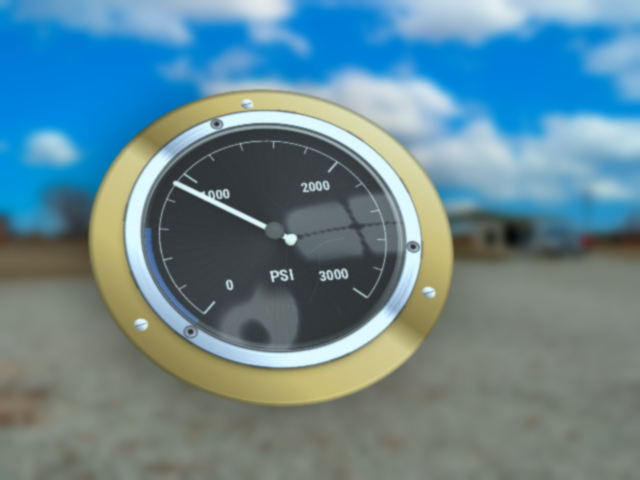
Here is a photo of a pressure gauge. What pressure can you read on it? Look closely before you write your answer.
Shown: 900 psi
